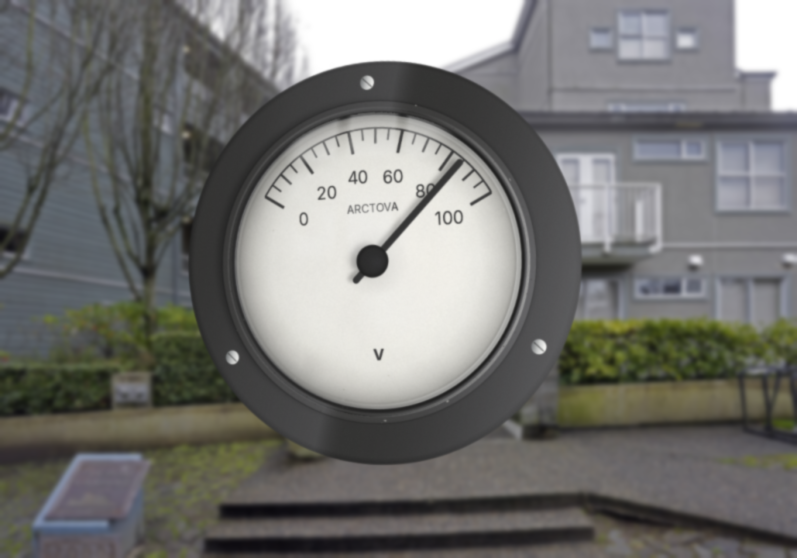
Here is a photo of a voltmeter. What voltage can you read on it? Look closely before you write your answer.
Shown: 85 V
